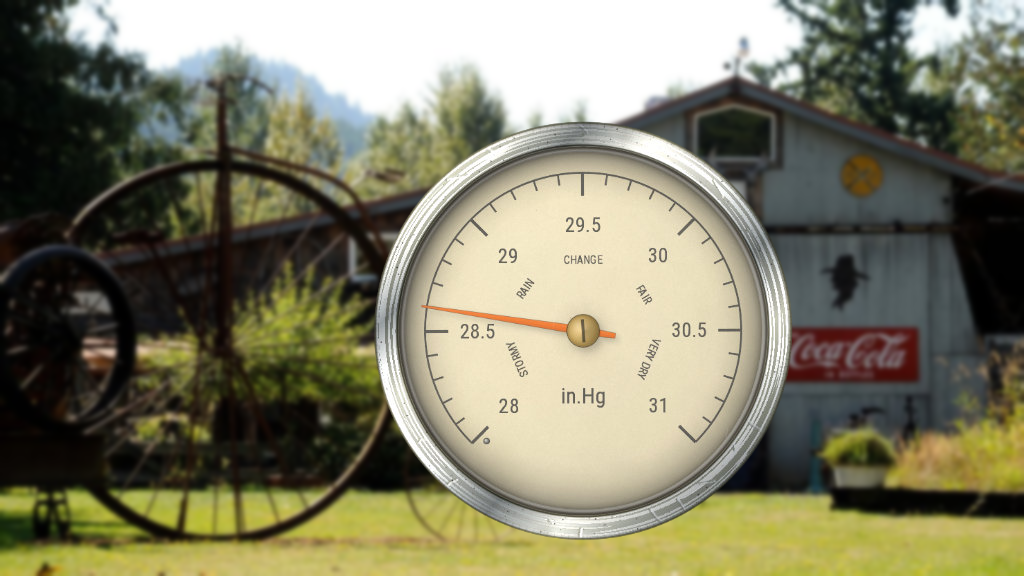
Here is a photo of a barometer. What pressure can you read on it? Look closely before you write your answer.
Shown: 28.6 inHg
